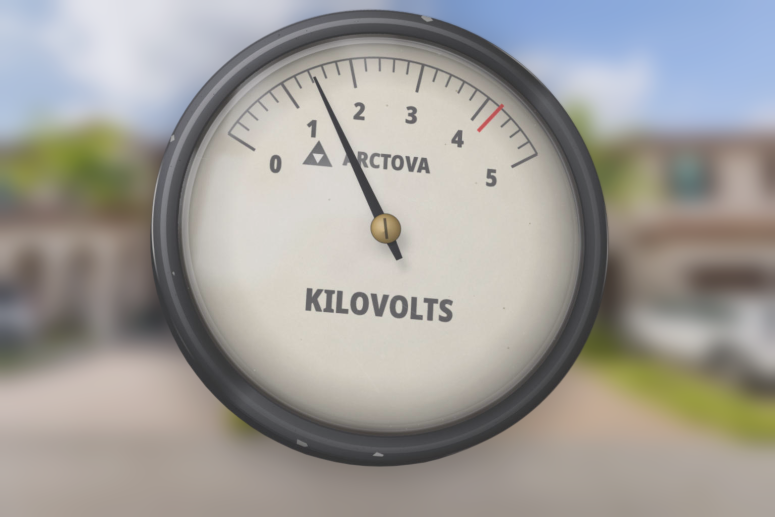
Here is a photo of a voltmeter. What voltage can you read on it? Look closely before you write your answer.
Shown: 1.4 kV
